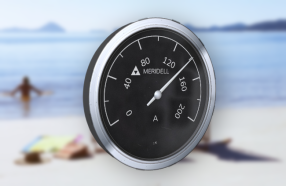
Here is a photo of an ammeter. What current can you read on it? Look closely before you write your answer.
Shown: 140 A
